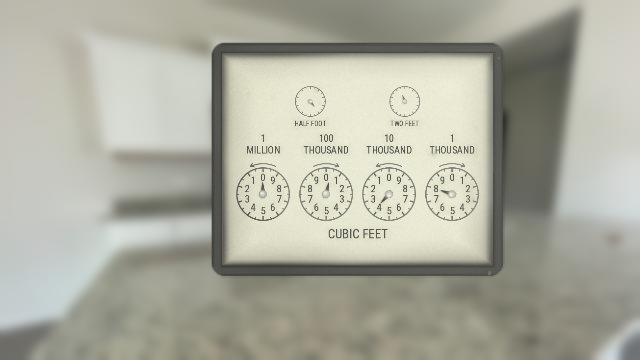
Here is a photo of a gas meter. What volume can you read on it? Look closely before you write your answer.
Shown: 3800 ft³
